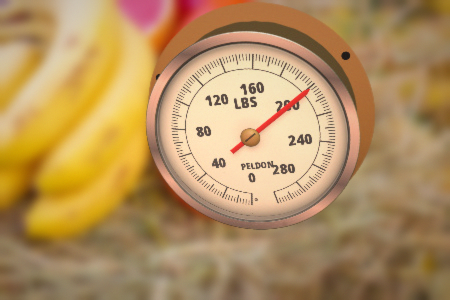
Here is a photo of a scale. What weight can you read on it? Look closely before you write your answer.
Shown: 200 lb
